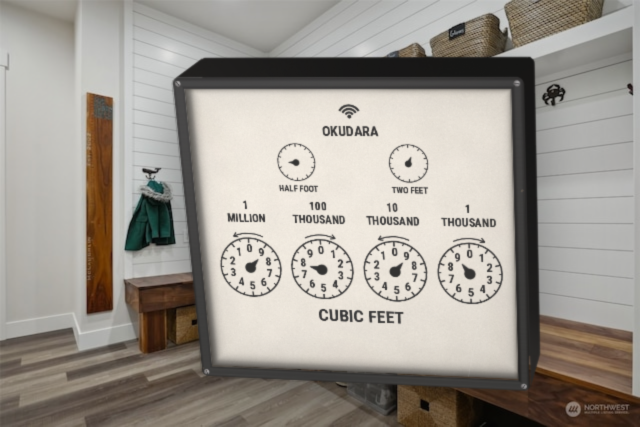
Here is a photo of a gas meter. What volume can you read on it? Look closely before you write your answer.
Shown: 878900 ft³
